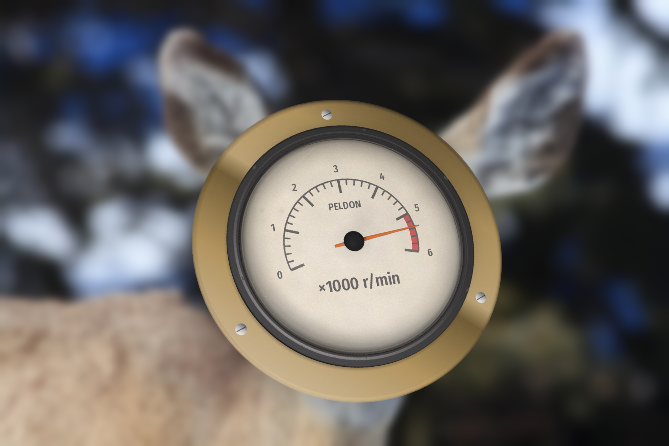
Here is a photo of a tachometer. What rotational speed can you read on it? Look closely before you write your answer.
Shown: 5400 rpm
